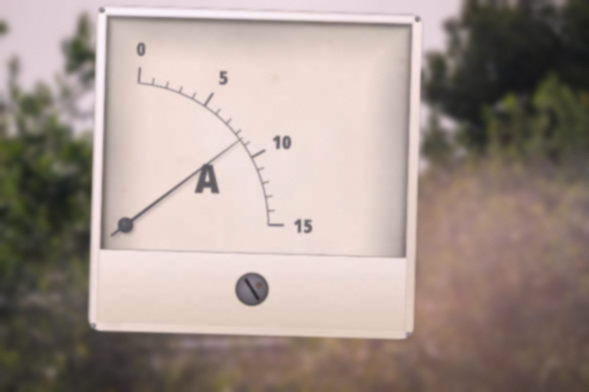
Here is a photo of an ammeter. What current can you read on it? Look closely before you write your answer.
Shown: 8.5 A
